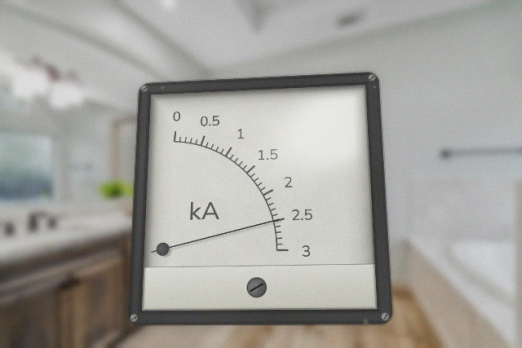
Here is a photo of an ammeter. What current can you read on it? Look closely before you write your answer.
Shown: 2.5 kA
